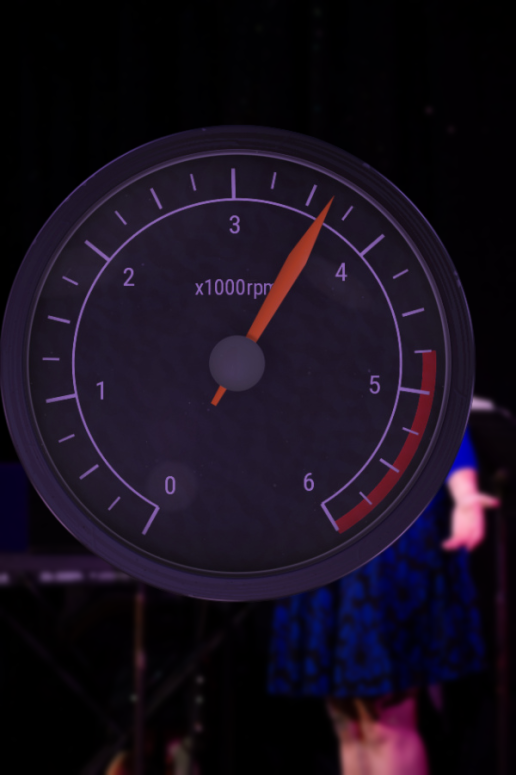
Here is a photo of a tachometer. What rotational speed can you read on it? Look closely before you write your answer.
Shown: 3625 rpm
